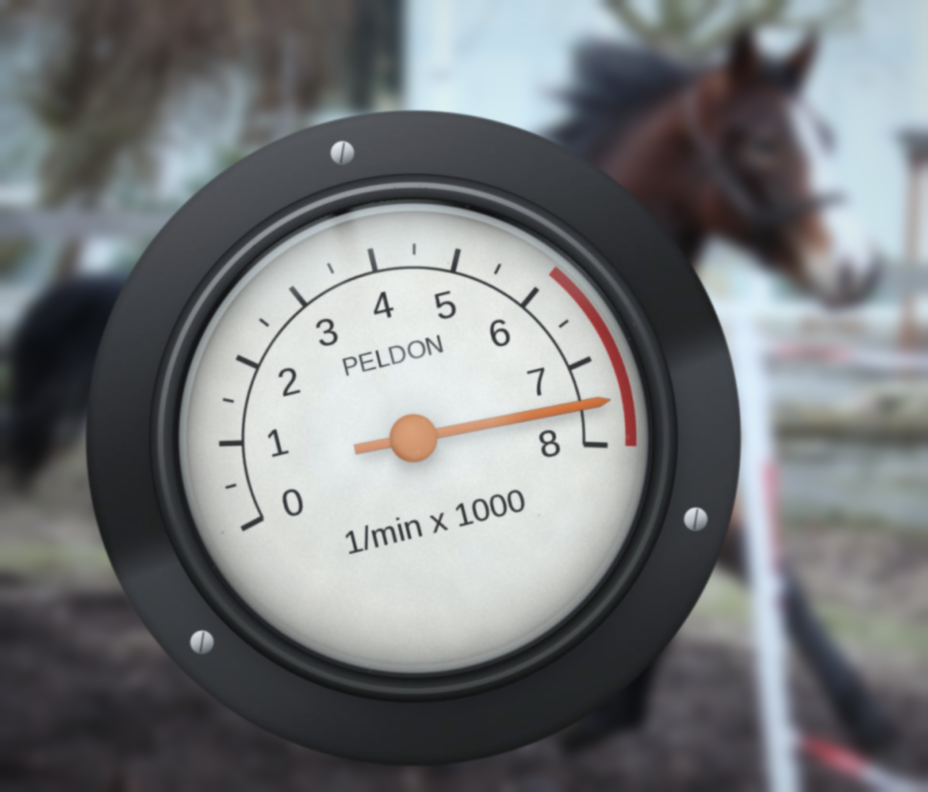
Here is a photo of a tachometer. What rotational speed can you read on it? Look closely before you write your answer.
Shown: 7500 rpm
